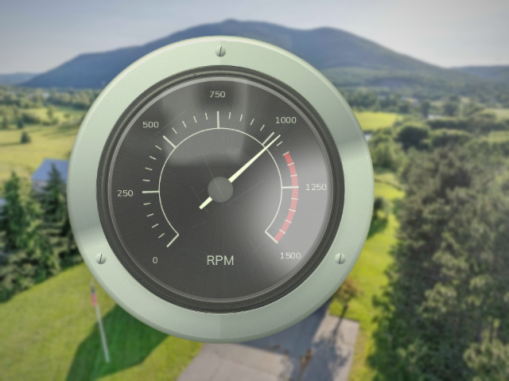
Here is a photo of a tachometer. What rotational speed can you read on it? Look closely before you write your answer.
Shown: 1025 rpm
